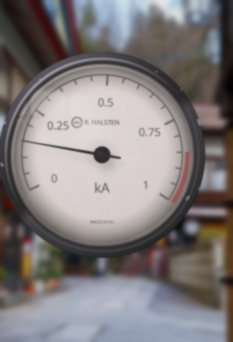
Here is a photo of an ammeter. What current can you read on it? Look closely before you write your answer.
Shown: 0.15 kA
